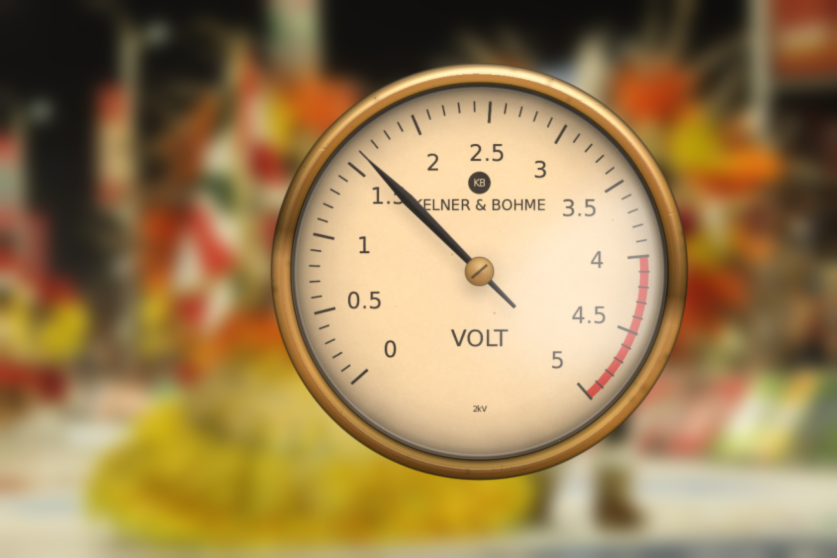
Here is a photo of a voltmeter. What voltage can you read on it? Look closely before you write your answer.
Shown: 1.6 V
